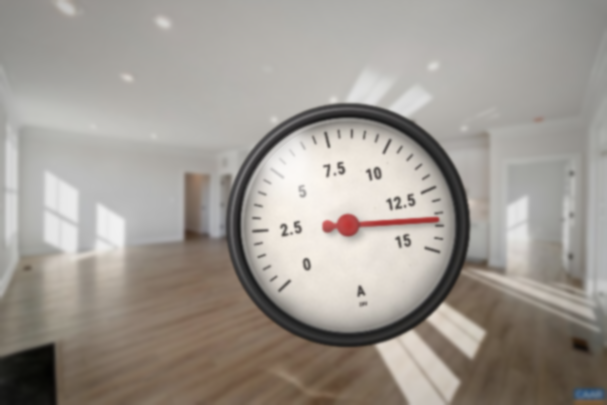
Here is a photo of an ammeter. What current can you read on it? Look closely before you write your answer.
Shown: 13.75 A
